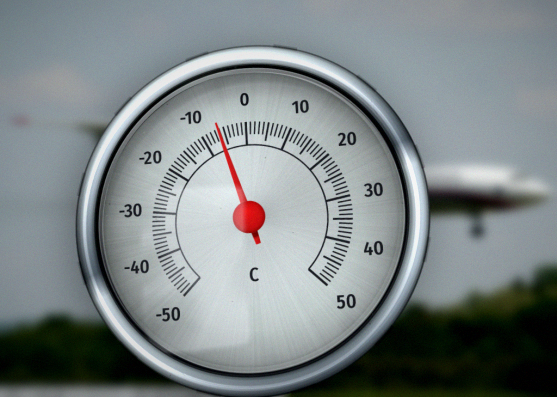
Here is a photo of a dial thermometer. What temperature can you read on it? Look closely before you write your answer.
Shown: -6 °C
